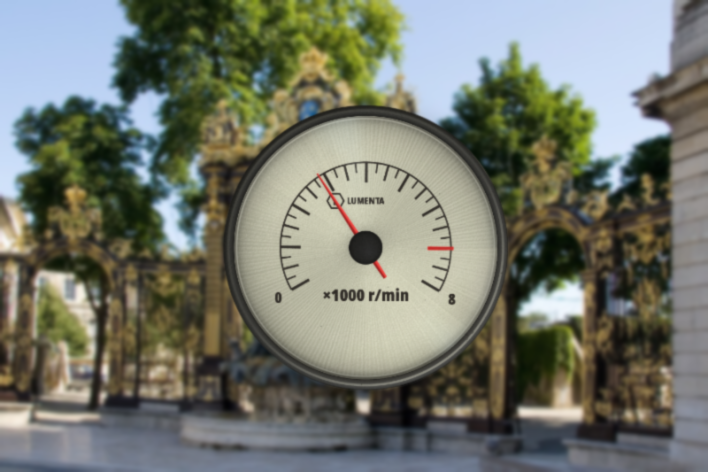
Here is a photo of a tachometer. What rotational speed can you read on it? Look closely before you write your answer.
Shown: 2875 rpm
